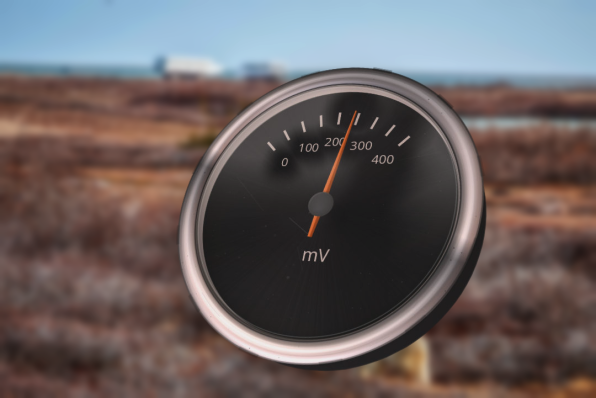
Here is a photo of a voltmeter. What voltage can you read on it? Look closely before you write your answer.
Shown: 250 mV
